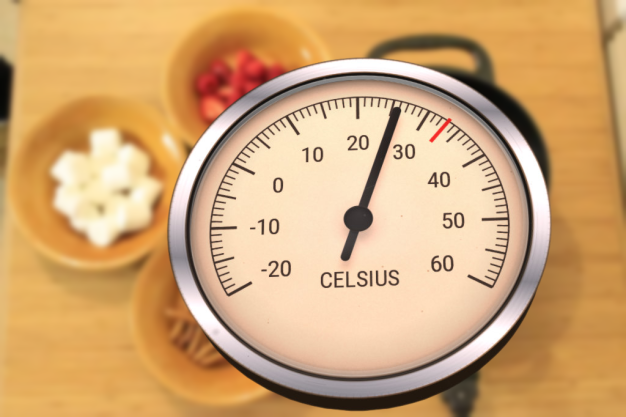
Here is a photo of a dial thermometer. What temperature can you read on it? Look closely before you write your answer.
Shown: 26 °C
